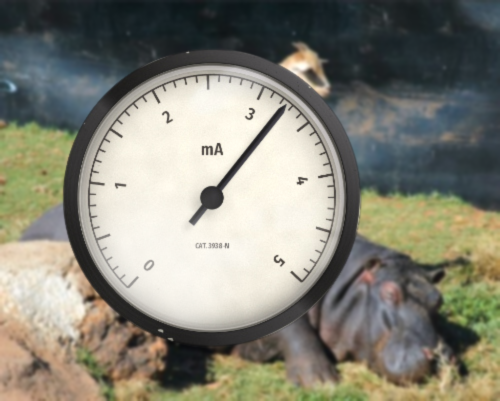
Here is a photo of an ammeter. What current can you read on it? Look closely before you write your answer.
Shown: 3.25 mA
